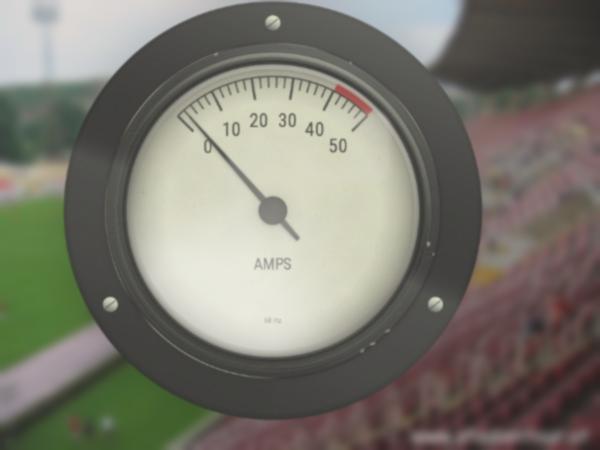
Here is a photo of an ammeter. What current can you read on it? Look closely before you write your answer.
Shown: 2 A
